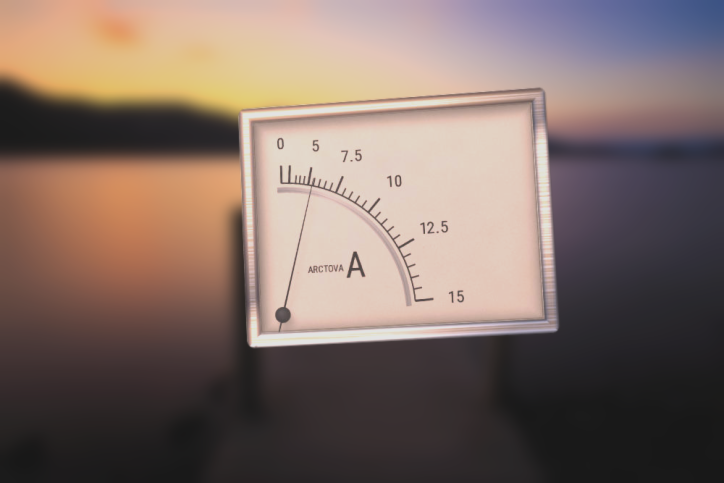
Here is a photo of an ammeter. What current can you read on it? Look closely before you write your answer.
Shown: 5.5 A
